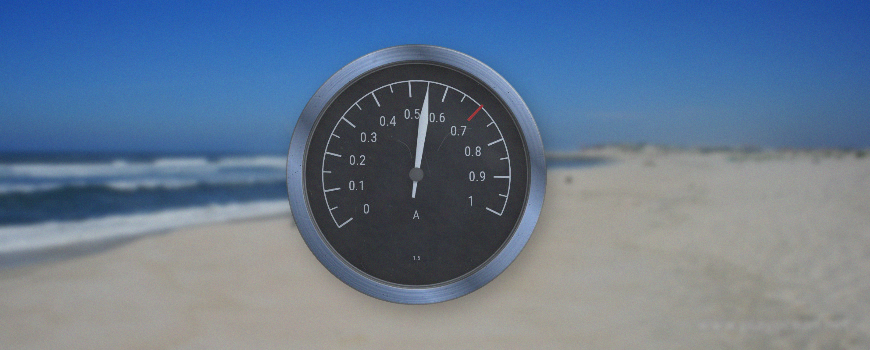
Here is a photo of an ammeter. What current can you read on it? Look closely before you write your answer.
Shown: 0.55 A
